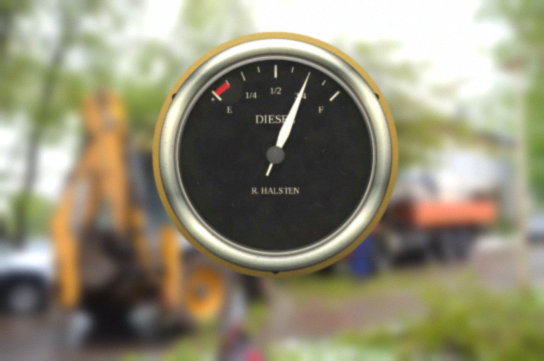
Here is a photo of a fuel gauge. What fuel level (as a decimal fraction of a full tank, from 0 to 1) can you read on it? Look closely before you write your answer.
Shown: 0.75
